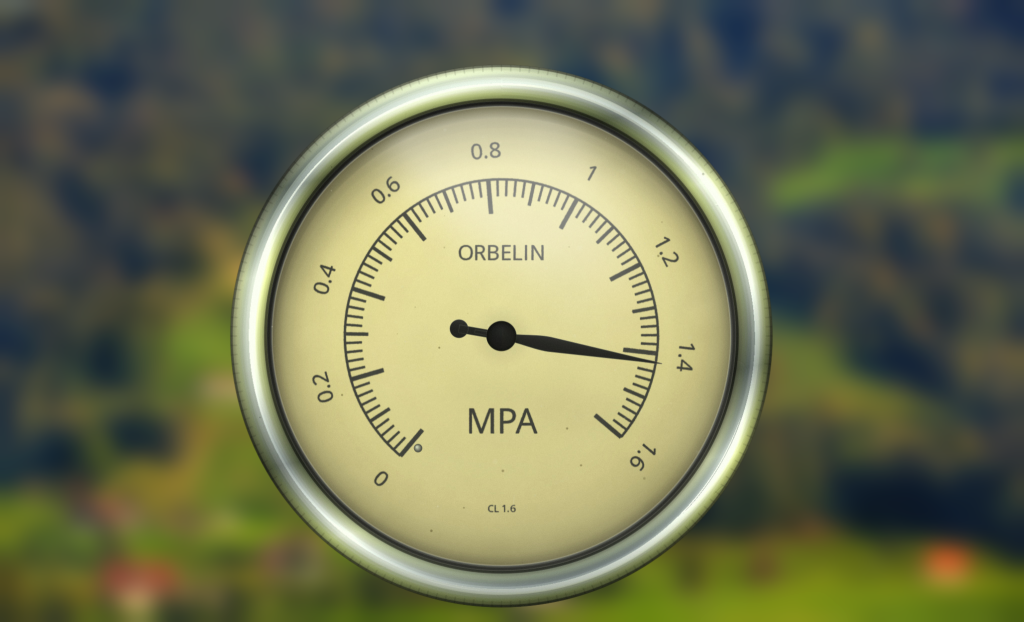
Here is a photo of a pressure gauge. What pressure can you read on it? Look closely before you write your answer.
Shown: 1.42 MPa
